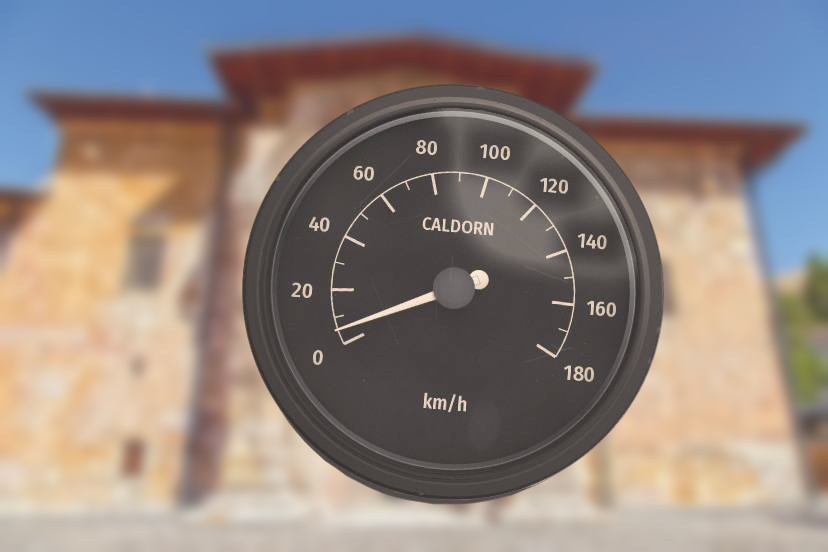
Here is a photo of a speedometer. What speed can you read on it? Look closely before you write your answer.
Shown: 5 km/h
